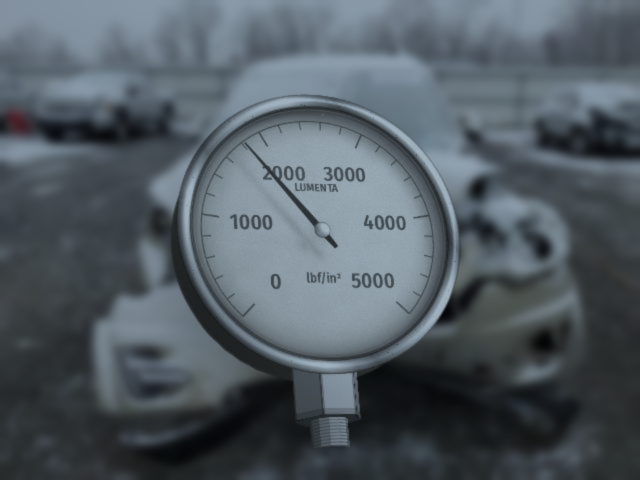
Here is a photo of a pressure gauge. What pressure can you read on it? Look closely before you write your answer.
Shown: 1800 psi
